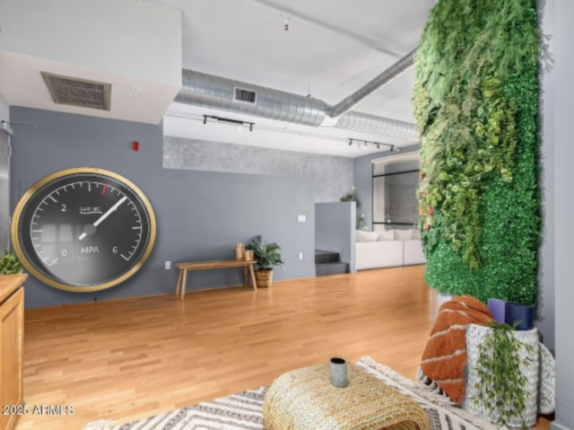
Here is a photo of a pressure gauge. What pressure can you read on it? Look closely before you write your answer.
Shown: 4 MPa
